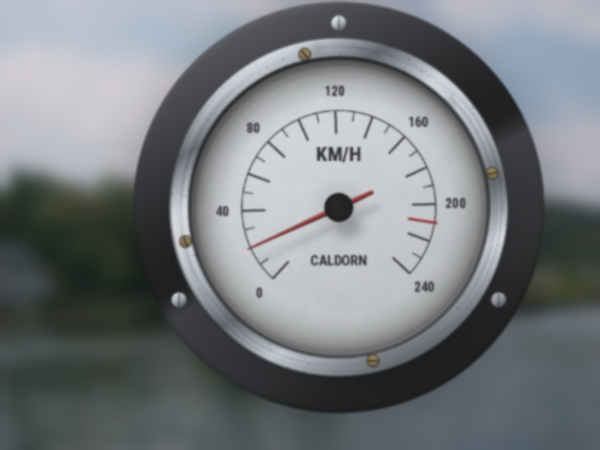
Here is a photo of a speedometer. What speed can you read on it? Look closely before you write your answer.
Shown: 20 km/h
